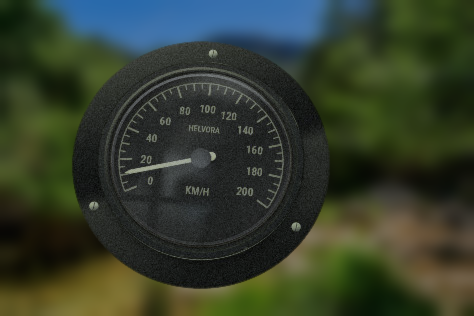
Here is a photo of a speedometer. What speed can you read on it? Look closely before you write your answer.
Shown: 10 km/h
